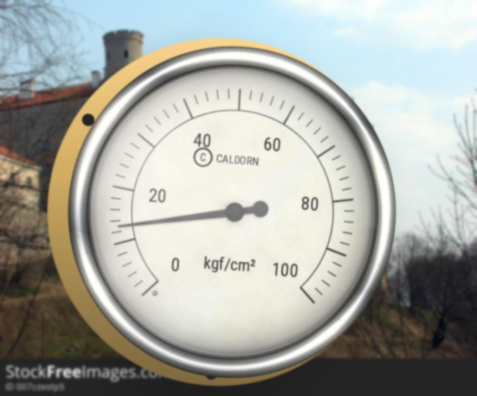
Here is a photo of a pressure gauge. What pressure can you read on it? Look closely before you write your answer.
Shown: 13 kg/cm²
